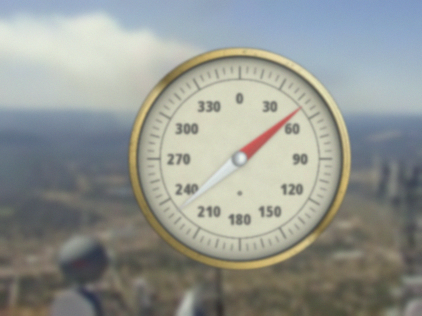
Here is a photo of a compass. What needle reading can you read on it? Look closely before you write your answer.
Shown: 50 °
